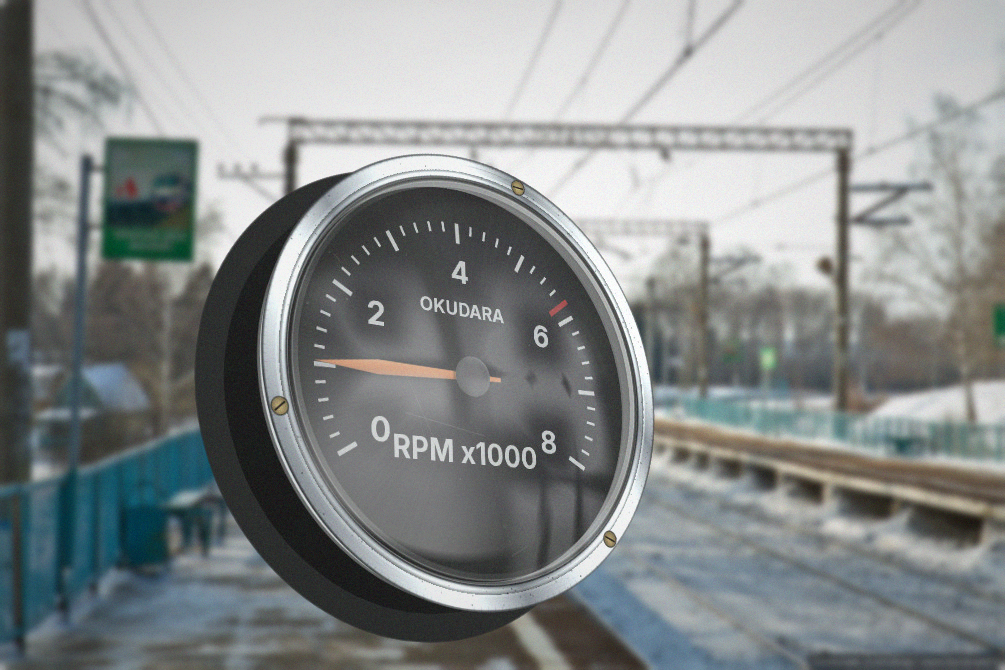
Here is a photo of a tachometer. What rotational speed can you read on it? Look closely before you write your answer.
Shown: 1000 rpm
